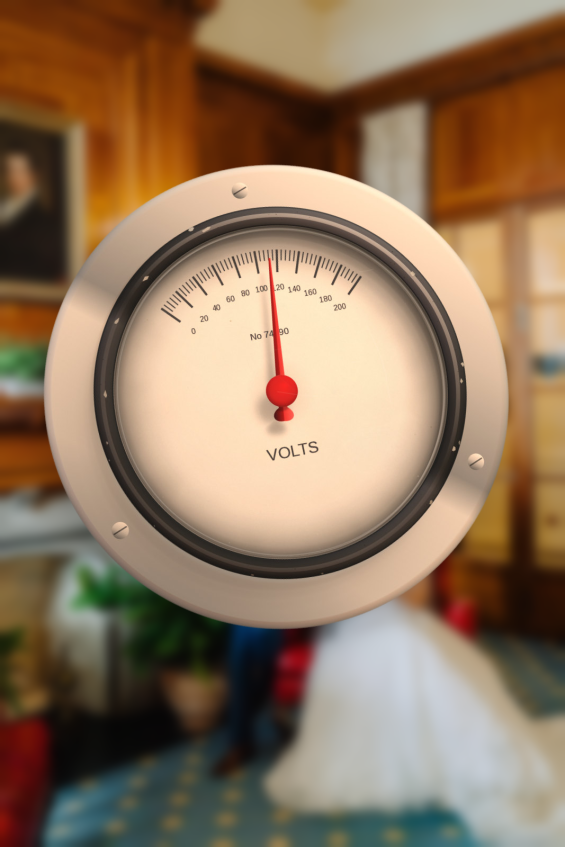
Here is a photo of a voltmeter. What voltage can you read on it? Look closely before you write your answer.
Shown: 112 V
